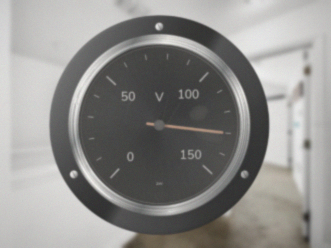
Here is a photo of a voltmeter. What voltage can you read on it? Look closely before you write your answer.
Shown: 130 V
